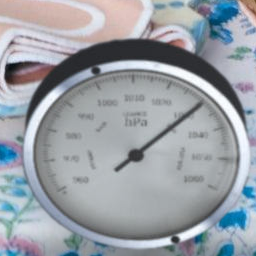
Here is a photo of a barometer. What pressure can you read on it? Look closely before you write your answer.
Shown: 1030 hPa
